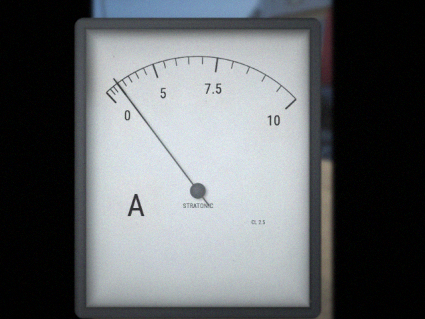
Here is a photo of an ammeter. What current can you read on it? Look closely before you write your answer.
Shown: 2.5 A
